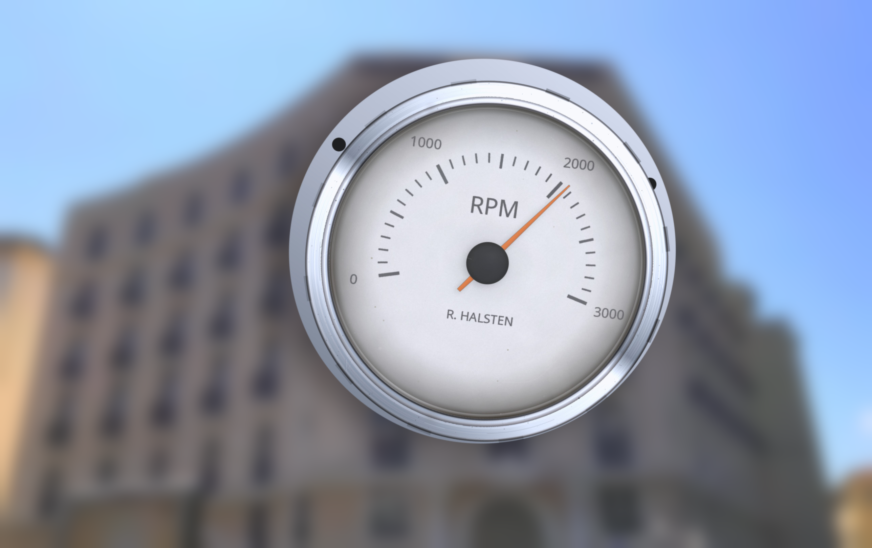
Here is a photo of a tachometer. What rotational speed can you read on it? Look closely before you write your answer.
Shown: 2050 rpm
